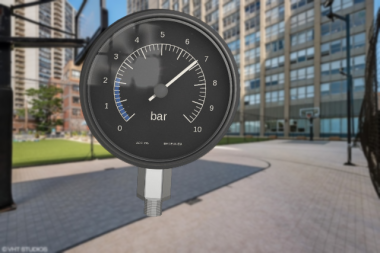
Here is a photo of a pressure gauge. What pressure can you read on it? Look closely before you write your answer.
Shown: 6.8 bar
